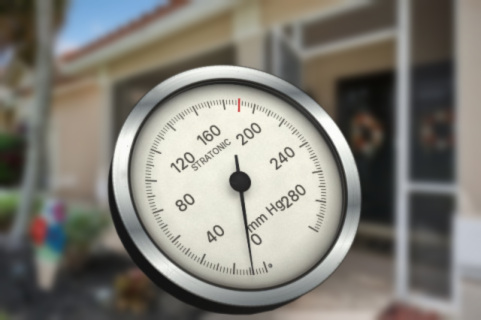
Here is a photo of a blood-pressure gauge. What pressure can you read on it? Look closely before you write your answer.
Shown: 10 mmHg
